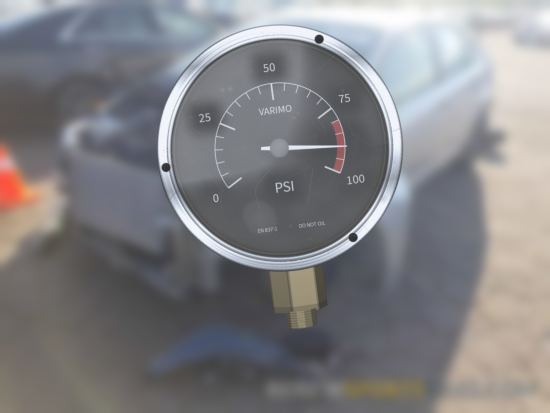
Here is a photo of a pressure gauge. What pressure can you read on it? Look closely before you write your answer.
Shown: 90 psi
